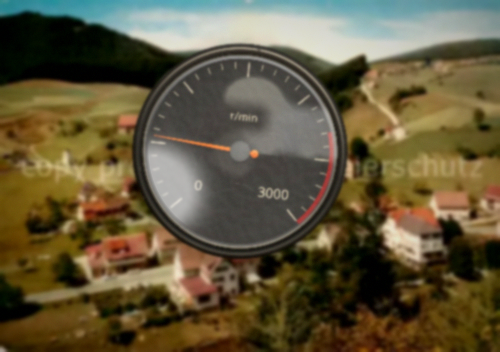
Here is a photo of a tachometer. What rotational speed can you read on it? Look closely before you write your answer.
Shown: 550 rpm
